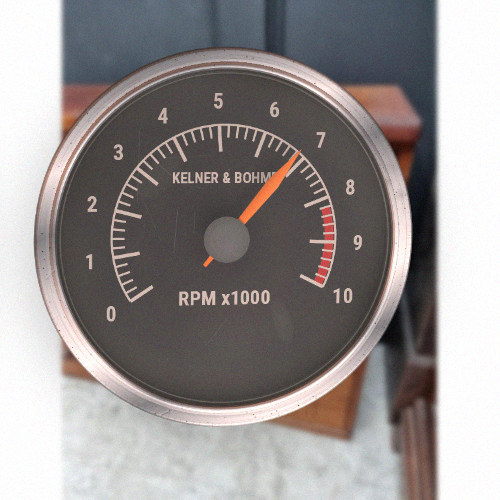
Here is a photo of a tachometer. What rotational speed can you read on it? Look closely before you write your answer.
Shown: 6800 rpm
